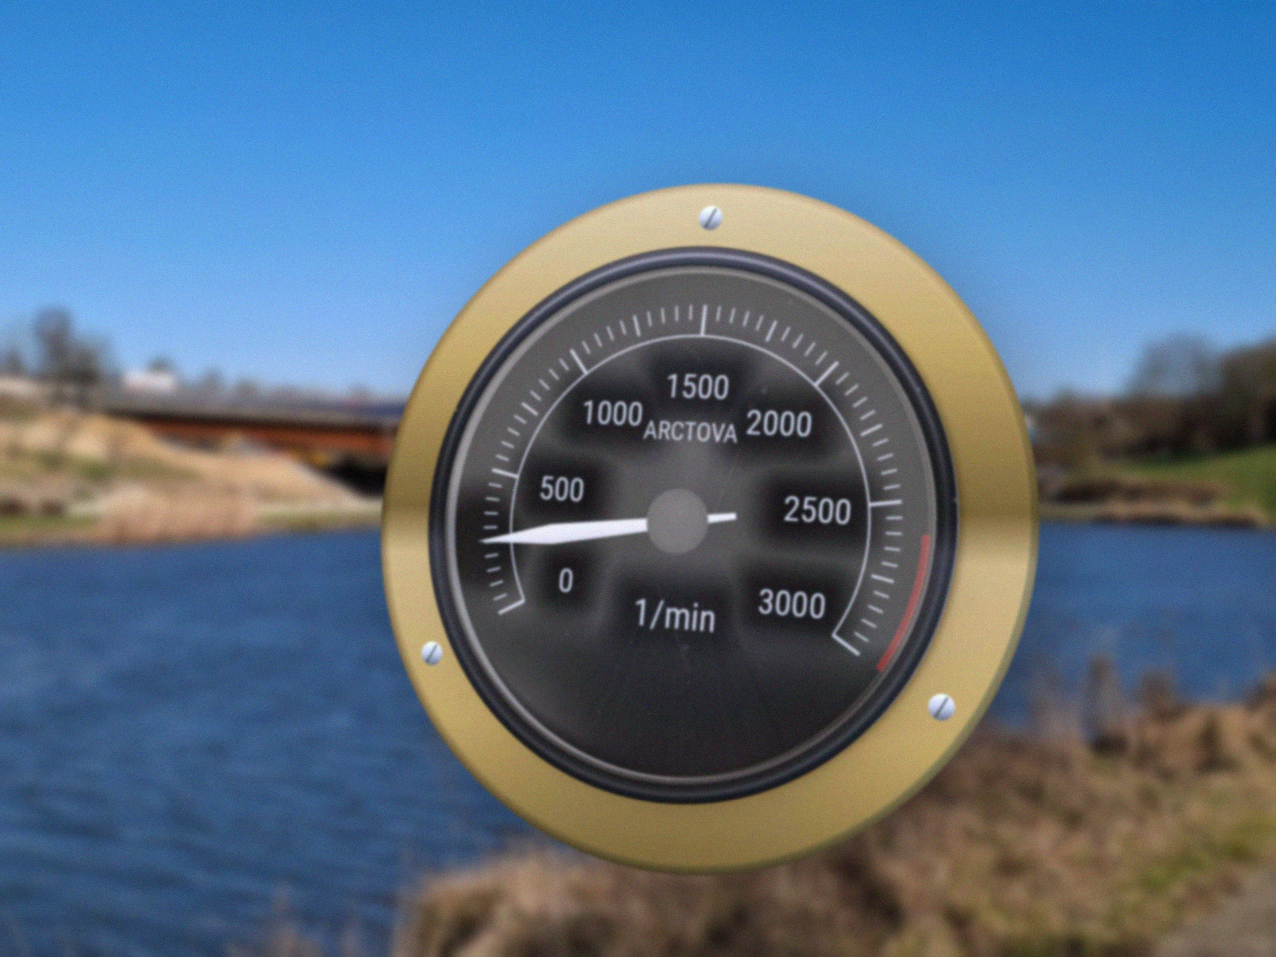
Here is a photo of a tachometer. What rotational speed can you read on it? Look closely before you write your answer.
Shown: 250 rpm
